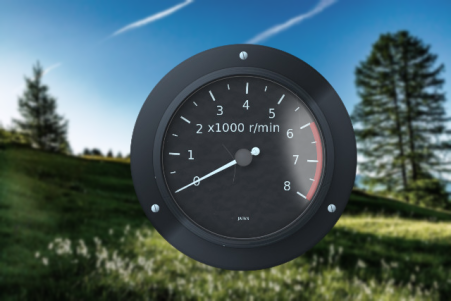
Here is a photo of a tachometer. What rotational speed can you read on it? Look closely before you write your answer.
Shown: 0 rpm
